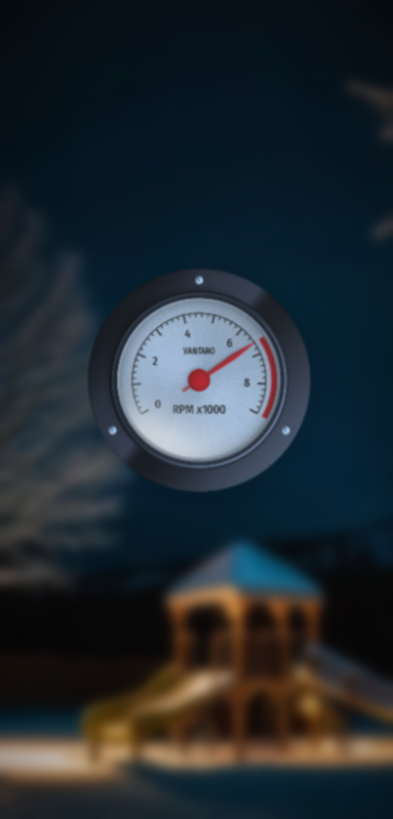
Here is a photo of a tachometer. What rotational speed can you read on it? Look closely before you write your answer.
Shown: 6600 rpm
